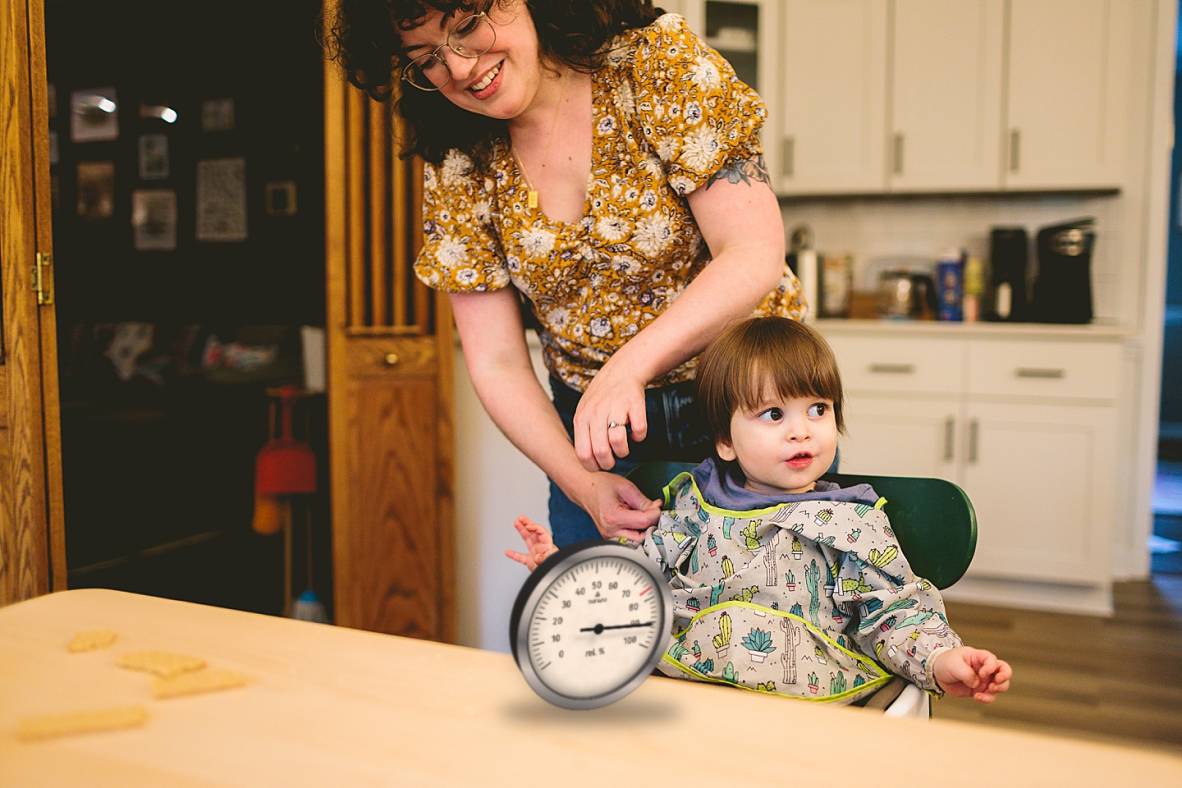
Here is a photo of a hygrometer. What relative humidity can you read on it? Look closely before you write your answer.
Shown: 90 %
